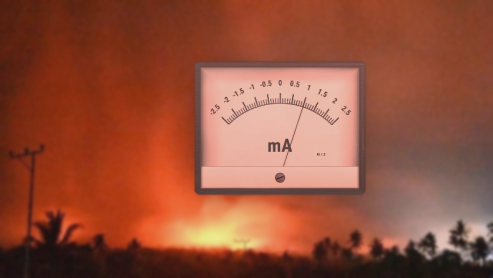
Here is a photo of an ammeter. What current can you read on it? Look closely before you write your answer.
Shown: 1 mA
